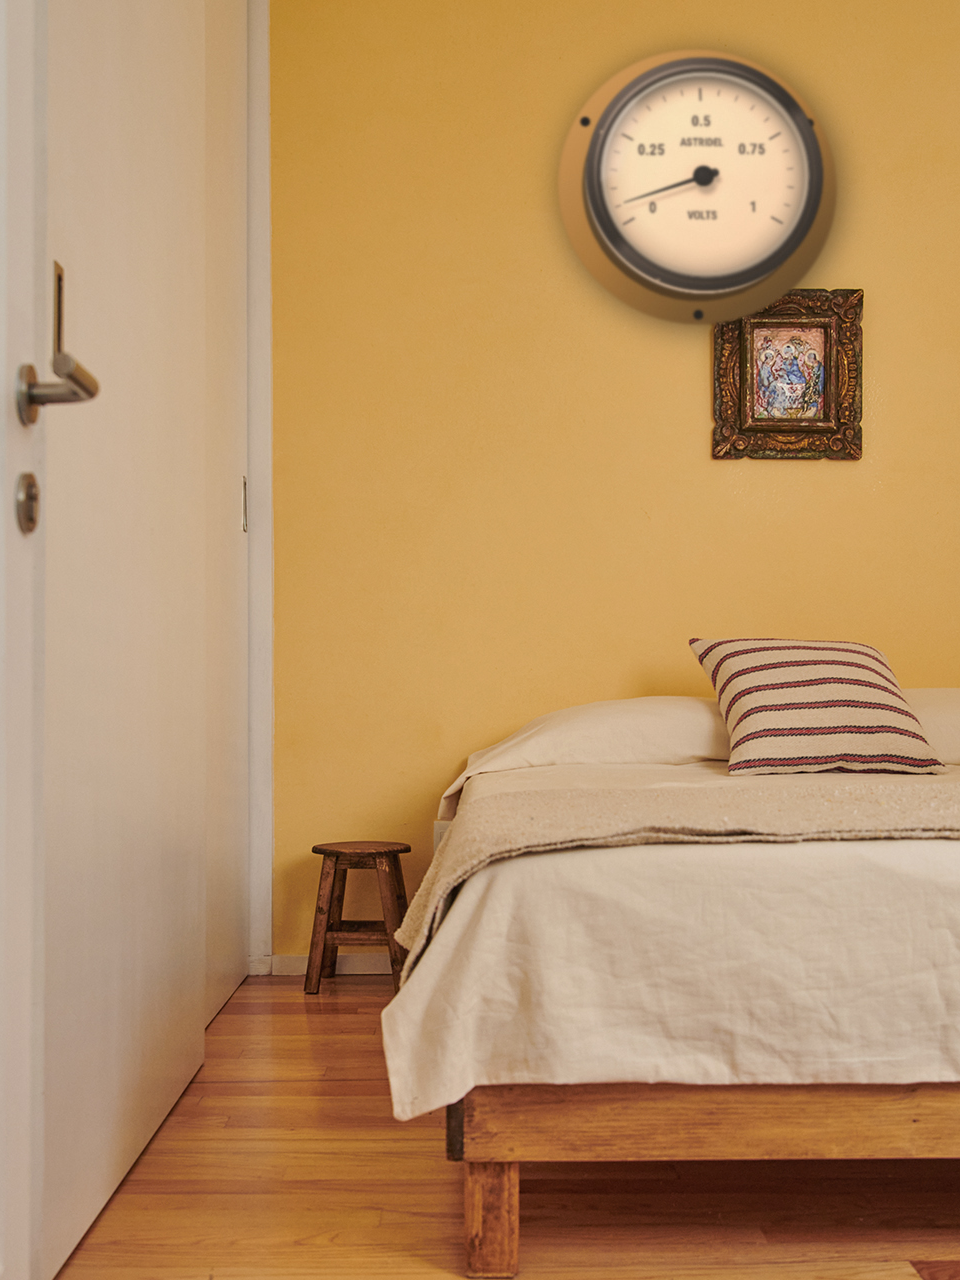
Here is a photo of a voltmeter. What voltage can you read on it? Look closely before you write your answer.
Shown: 0.05 V
